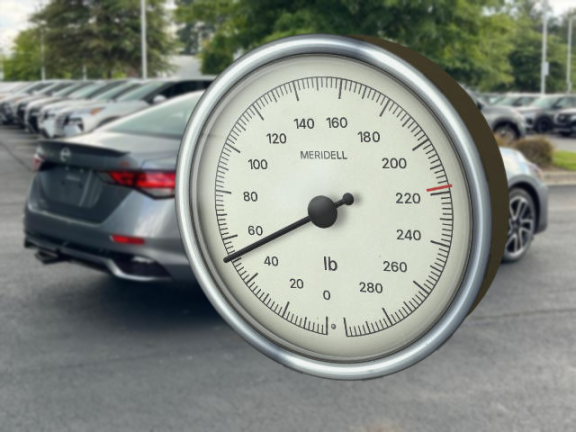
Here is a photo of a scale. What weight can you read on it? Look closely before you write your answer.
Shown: 52 lb
